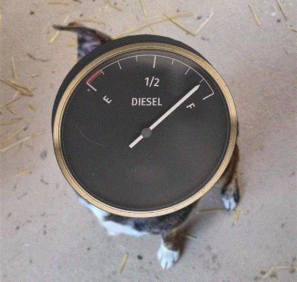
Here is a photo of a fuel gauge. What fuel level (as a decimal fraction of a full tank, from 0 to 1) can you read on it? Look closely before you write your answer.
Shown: 0.875
